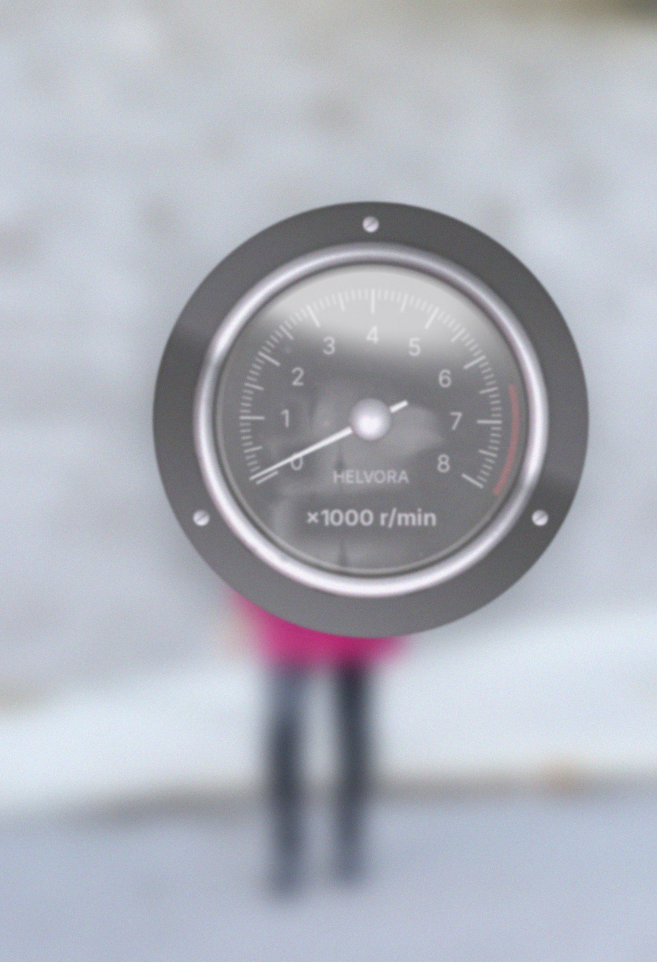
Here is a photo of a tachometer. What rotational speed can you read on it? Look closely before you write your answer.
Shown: 100 rpm
